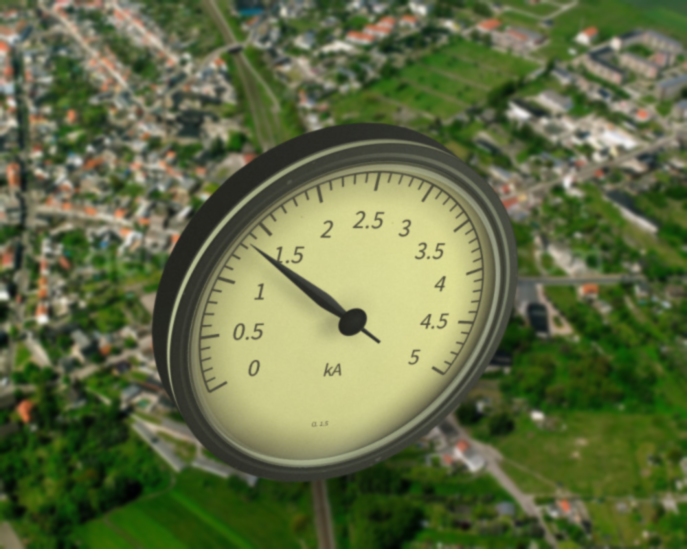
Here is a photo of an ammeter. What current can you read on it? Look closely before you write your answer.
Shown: 1.35 kA
